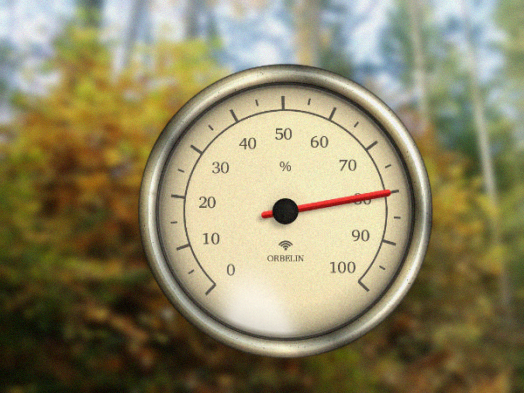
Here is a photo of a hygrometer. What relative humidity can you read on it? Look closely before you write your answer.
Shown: 80 %
